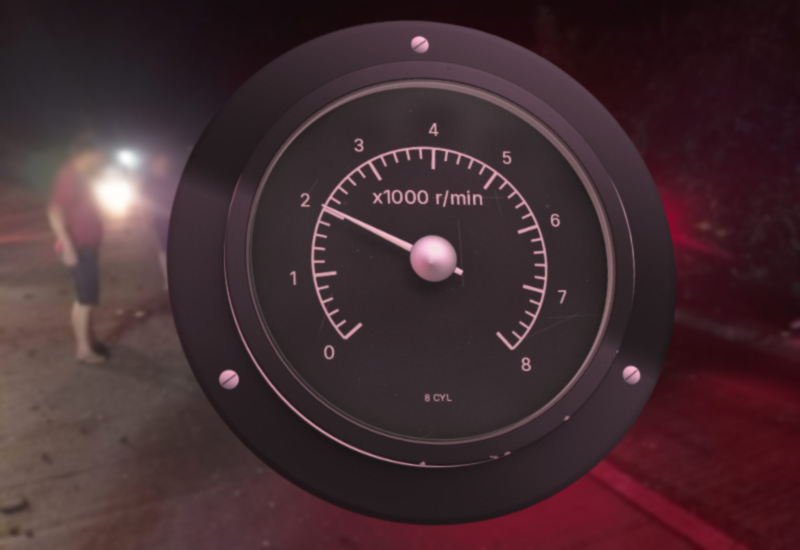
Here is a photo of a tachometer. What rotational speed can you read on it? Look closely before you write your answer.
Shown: 2000 rpm
